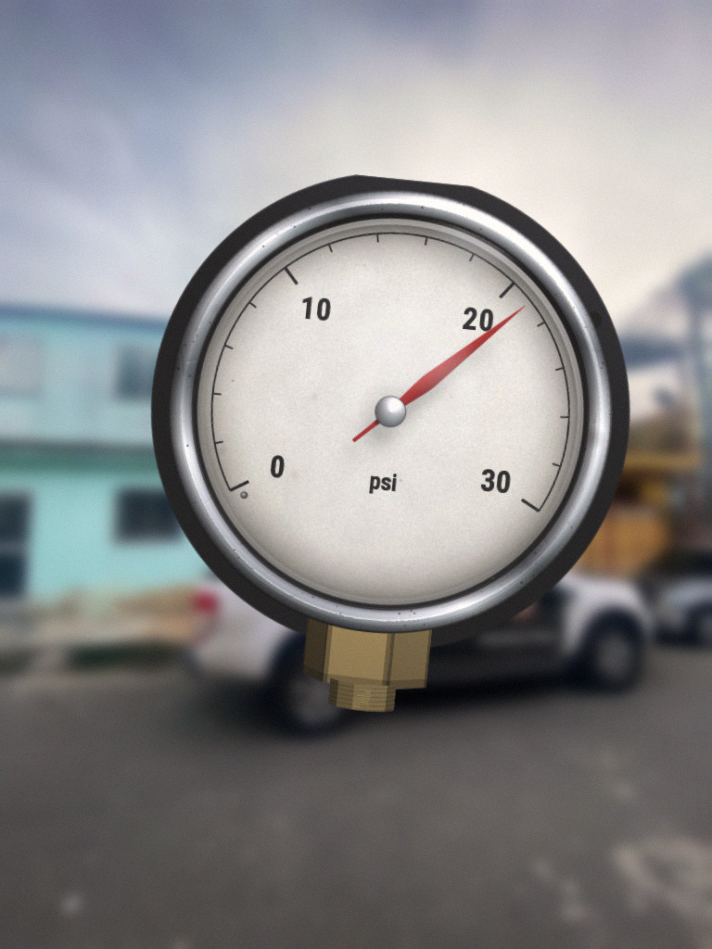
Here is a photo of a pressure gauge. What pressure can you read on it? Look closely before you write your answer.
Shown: 21 psi
